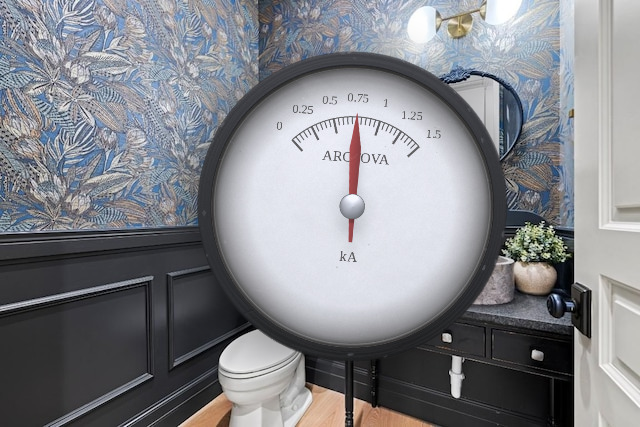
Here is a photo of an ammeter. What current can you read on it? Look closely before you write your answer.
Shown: 0.75 kA
